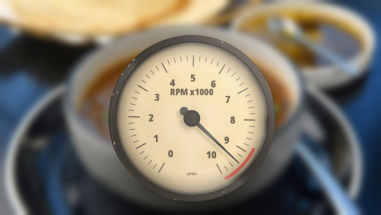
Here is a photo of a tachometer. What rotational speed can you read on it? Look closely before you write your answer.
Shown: 9400 rpm
